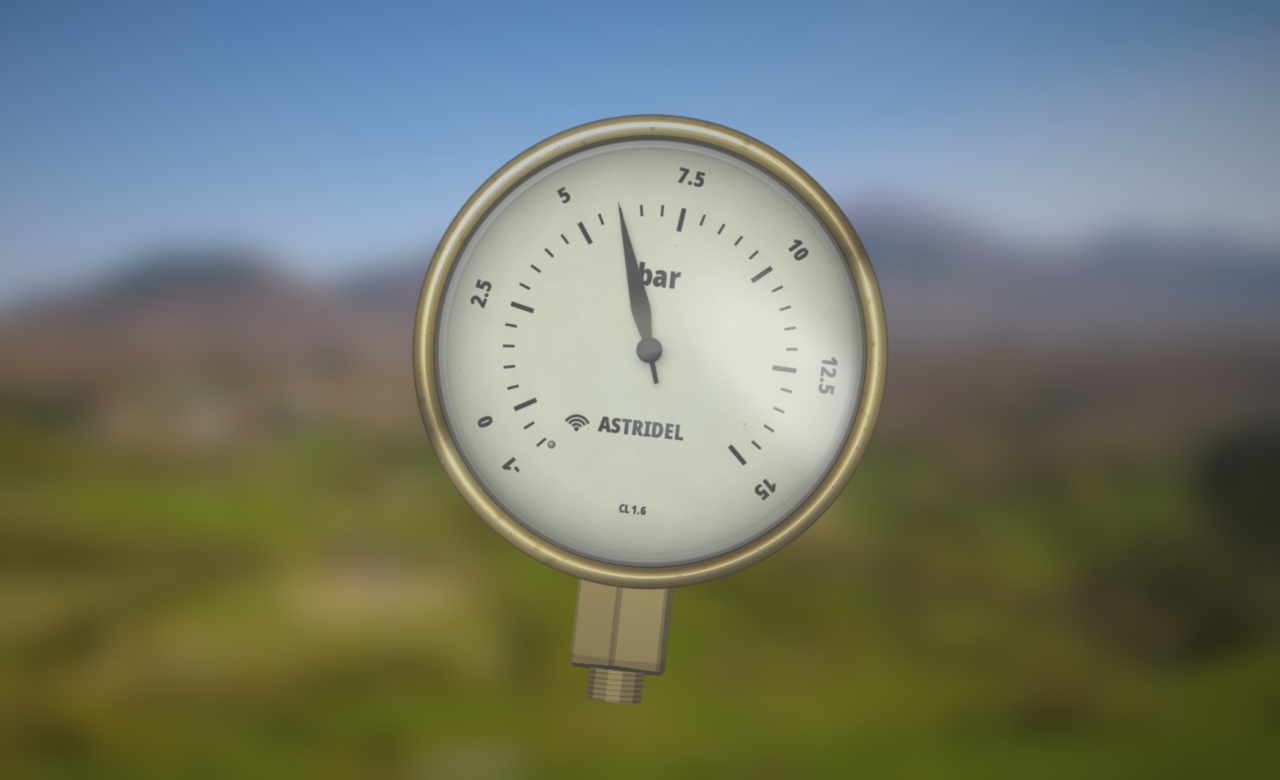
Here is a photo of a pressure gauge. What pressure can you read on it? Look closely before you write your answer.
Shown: 6 bar
